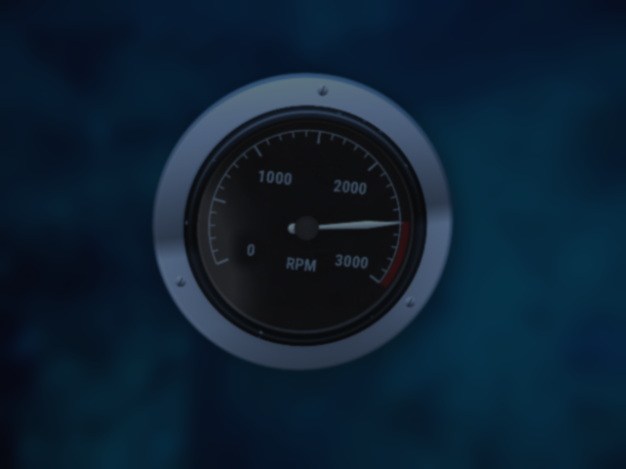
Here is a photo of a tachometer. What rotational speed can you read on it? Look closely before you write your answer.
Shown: 2500 rpm
